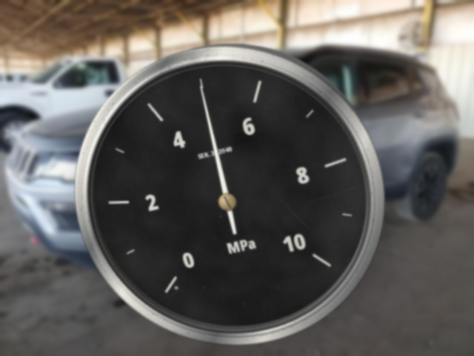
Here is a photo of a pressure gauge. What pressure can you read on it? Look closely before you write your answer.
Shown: 5 MPa
